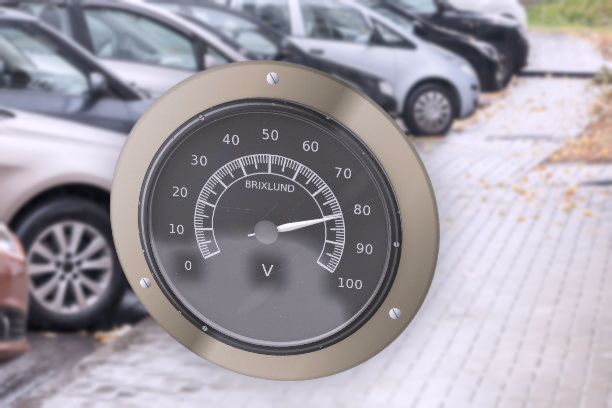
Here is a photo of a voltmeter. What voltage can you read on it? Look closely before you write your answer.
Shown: 80 V
